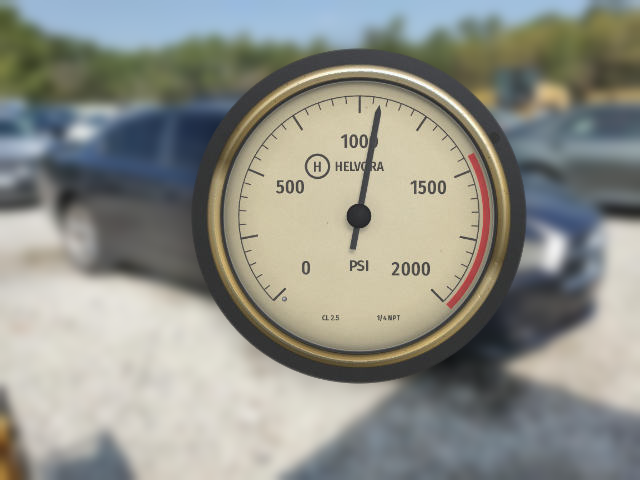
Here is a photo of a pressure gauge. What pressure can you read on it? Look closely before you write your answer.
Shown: 1075 psi
